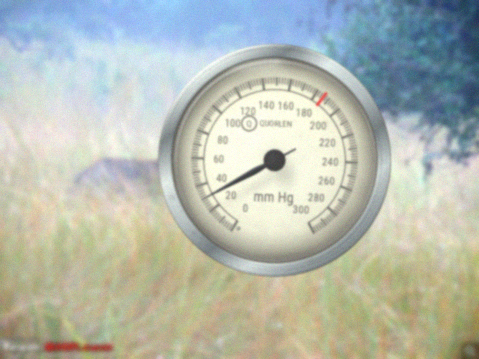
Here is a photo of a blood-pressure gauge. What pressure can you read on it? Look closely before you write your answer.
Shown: 30 mmHg
